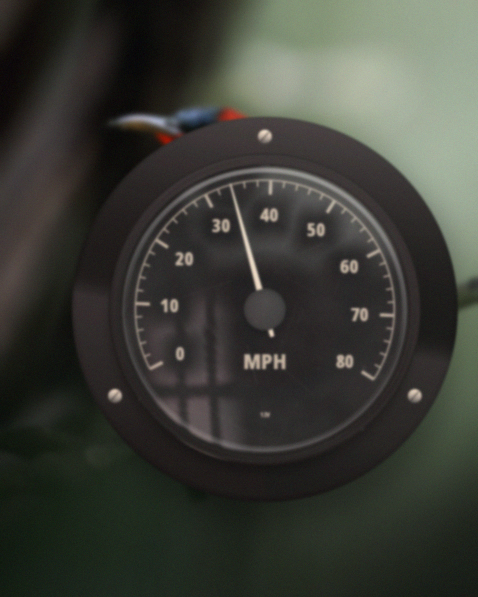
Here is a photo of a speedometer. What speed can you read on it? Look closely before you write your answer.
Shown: 34 mph
